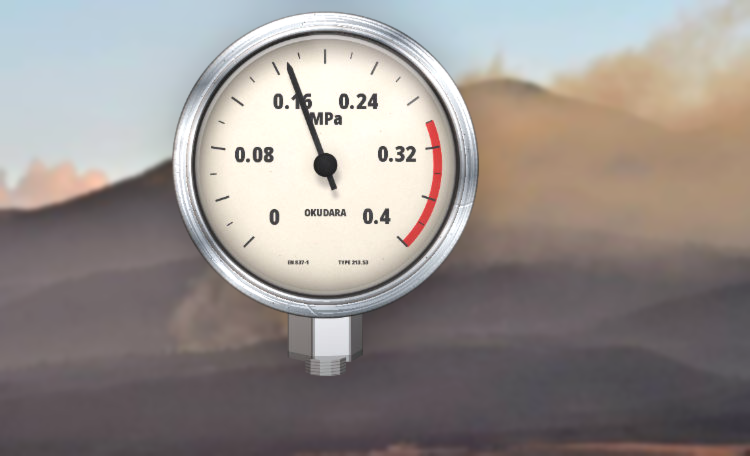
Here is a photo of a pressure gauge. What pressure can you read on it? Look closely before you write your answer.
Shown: 0.17 MPa
